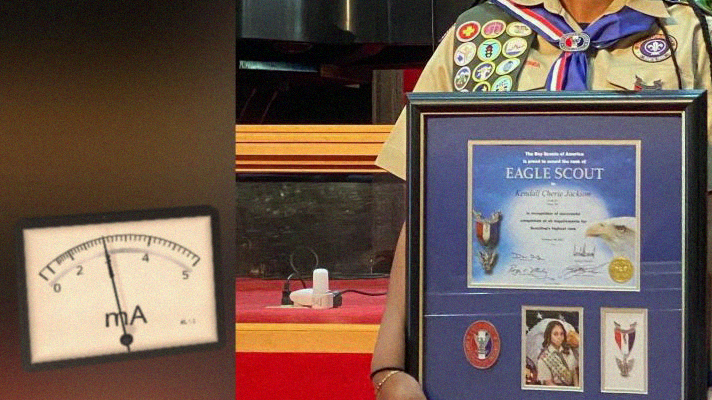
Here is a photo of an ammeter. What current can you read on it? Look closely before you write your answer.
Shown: 3 mA
